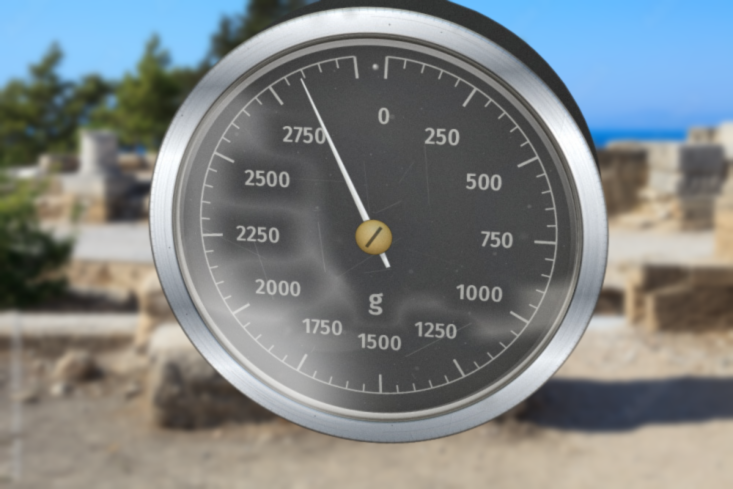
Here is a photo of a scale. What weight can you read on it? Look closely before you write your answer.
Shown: 2850 g
